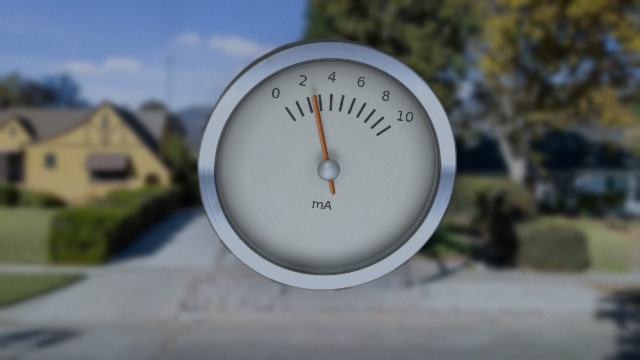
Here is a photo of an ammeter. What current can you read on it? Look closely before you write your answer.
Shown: 2.5 mA
